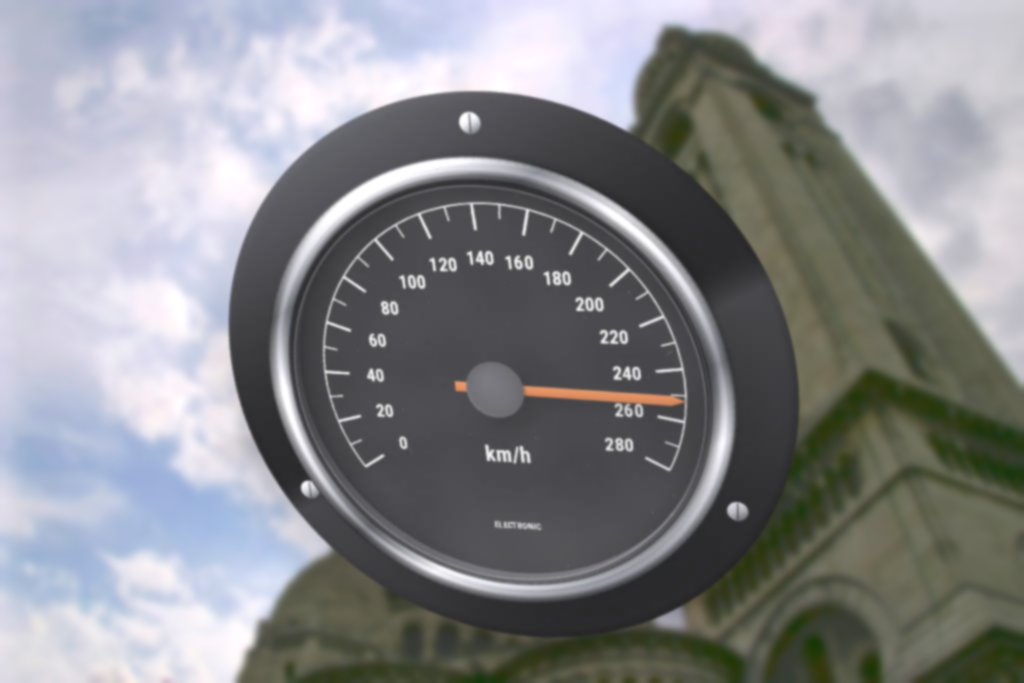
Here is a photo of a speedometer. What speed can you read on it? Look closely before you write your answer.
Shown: 250 km/h
